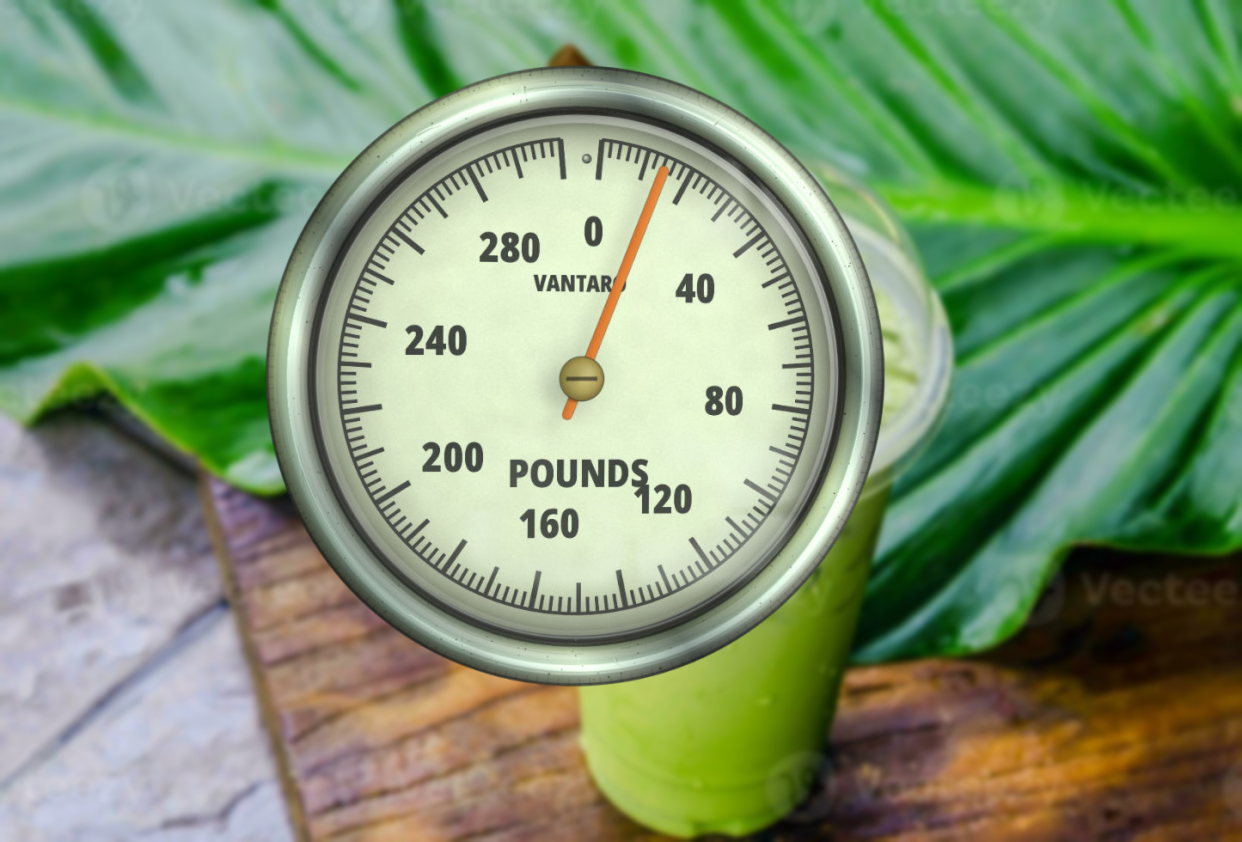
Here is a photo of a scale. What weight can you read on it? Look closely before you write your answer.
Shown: 14 lb
